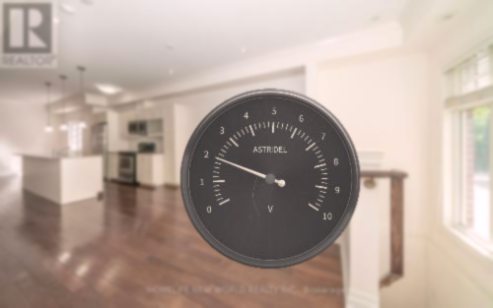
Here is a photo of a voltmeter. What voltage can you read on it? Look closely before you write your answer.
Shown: 2 V
